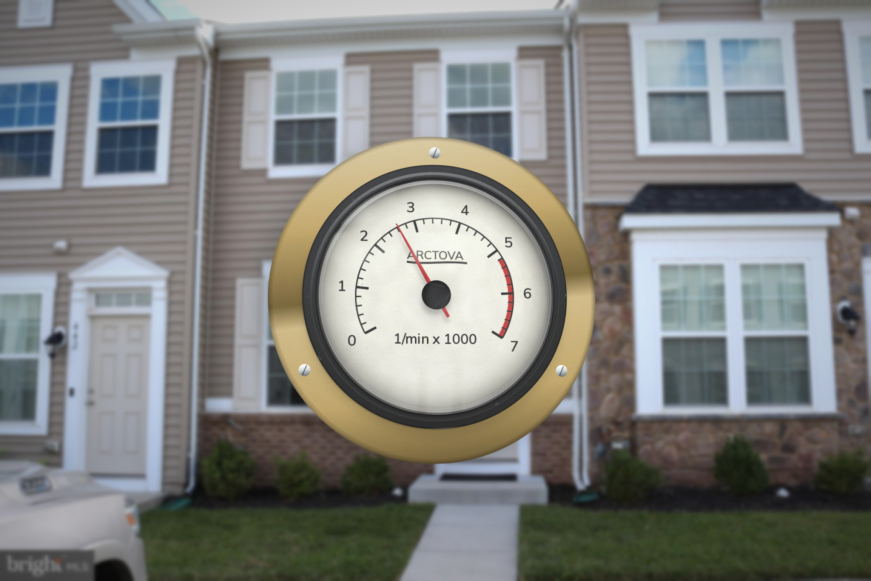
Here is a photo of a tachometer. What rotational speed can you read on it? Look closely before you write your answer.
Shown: 2600 rpm
